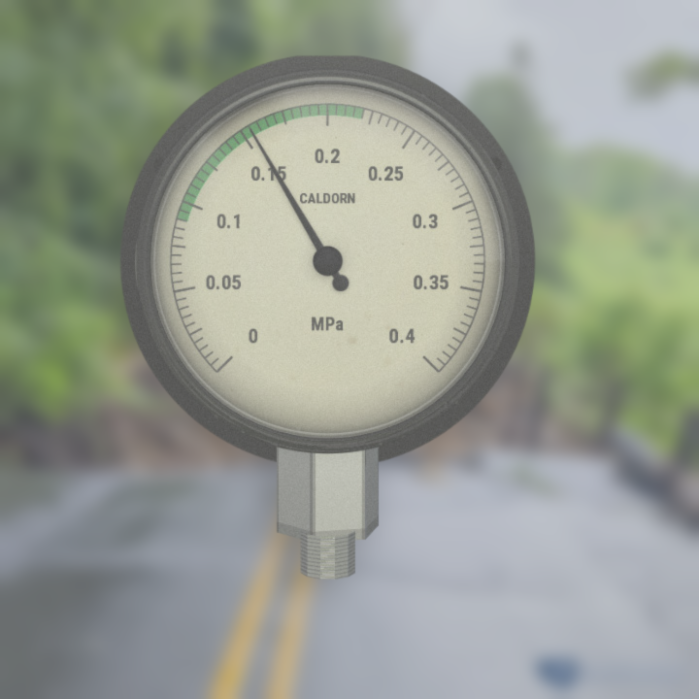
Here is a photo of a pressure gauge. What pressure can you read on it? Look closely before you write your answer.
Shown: 0.155 MPa
